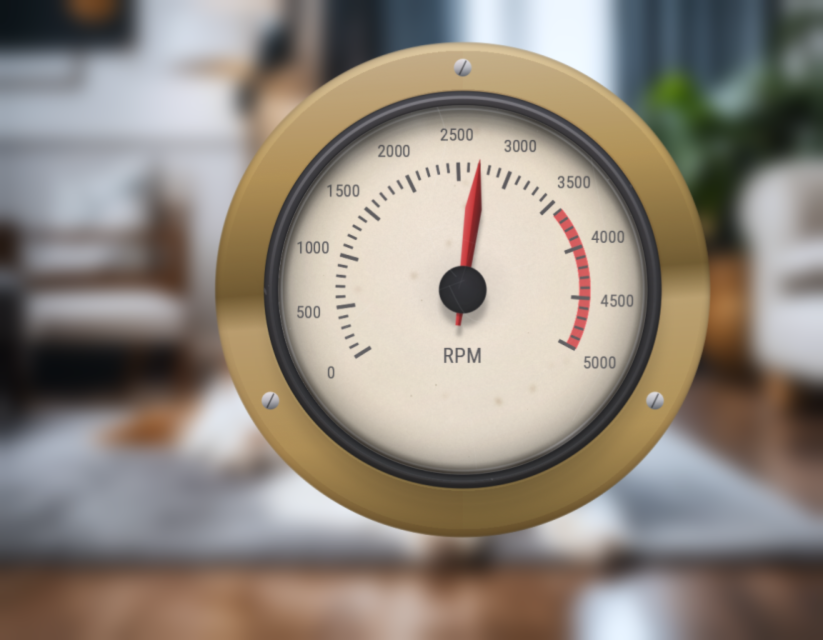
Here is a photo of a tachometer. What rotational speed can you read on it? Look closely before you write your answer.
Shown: 2700 rpm
